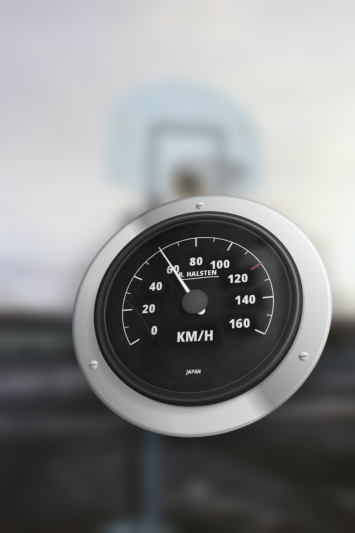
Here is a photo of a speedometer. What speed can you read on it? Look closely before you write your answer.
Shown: 60 km/h
